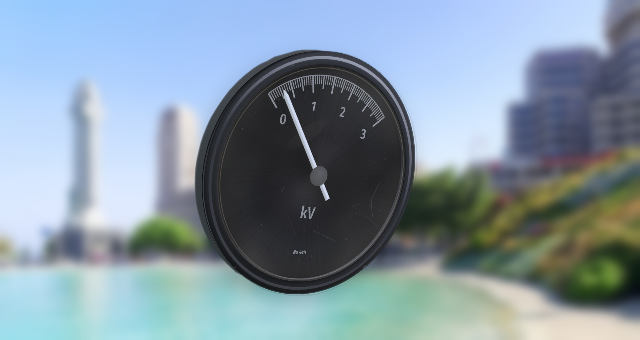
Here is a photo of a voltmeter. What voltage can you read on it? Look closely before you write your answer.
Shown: 0.25 kV
